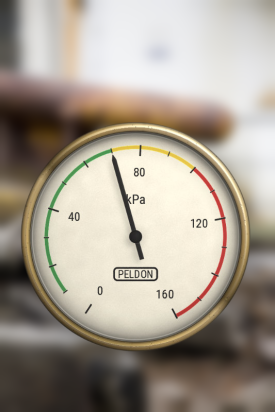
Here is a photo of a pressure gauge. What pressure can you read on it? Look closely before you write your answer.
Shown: 70 kPa
